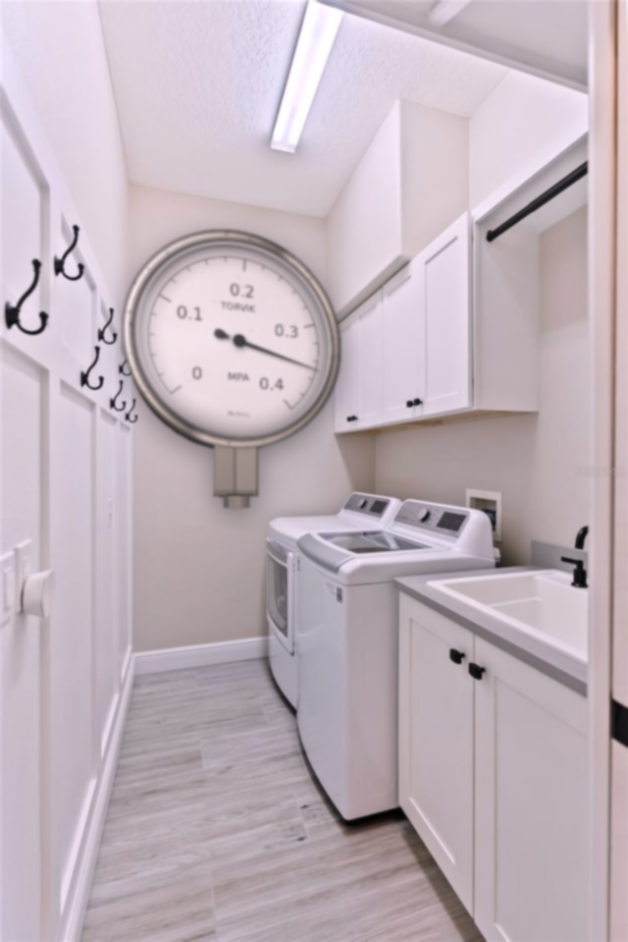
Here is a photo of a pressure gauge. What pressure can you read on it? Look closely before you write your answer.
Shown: 0.35 MPa
